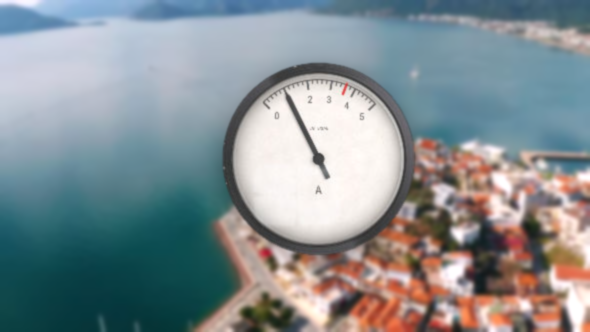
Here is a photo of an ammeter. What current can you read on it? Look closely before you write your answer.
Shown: 1 A
